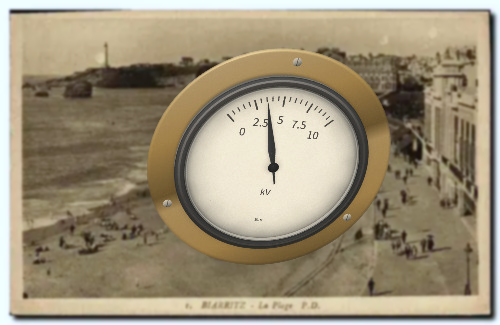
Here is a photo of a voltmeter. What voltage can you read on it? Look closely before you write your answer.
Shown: 3.5 kV
